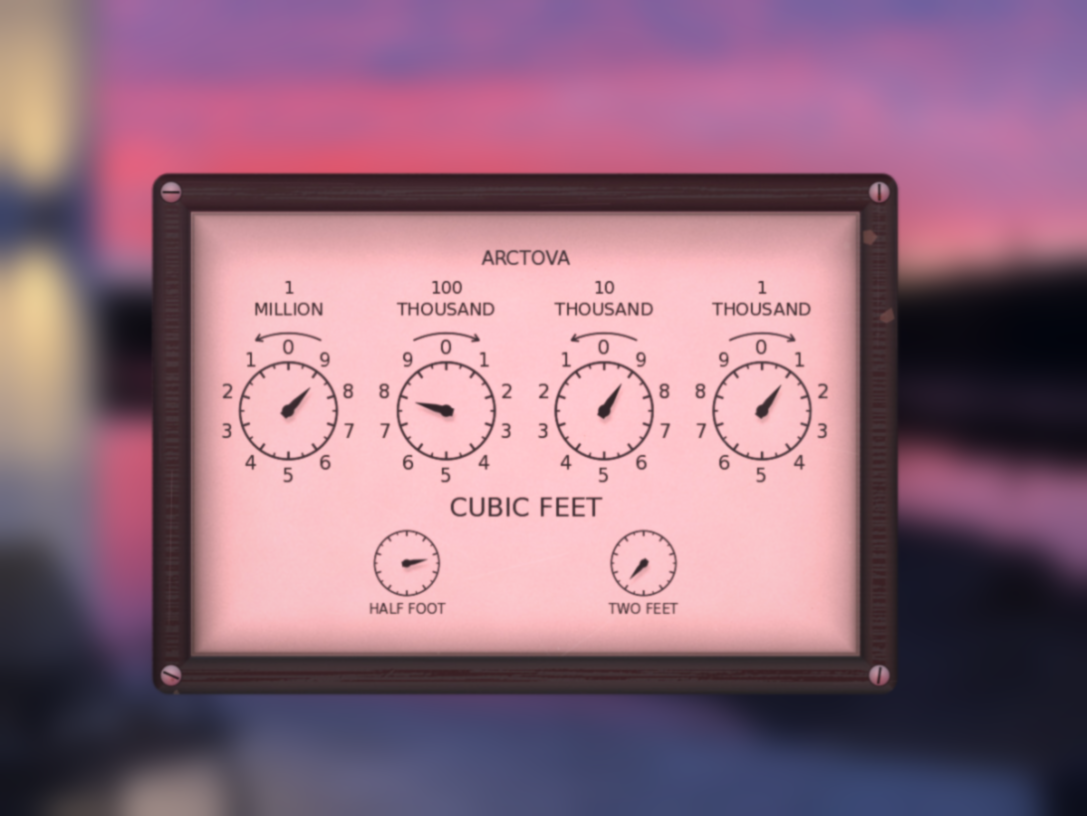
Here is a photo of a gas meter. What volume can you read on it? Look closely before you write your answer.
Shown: 879100 ft³
